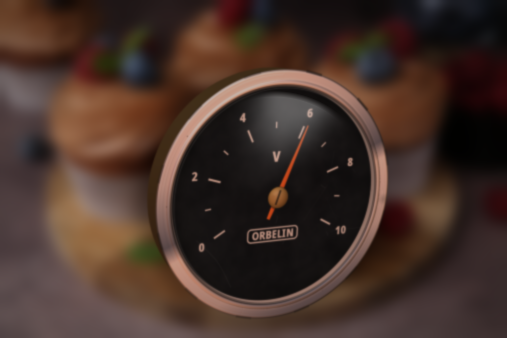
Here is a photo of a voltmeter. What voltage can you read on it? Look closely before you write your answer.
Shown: 6 V
